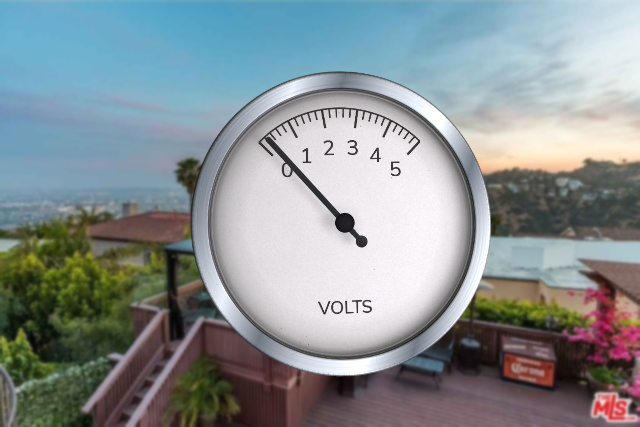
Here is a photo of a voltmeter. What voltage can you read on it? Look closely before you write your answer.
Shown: 0.2 V
